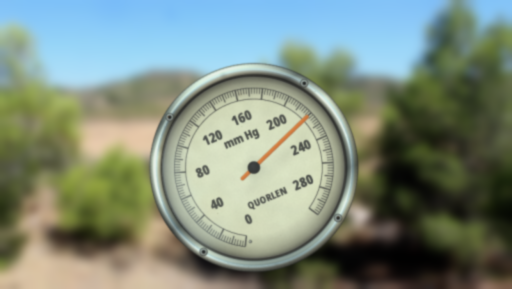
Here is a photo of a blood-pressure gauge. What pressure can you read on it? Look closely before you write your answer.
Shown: 220 mmHg
